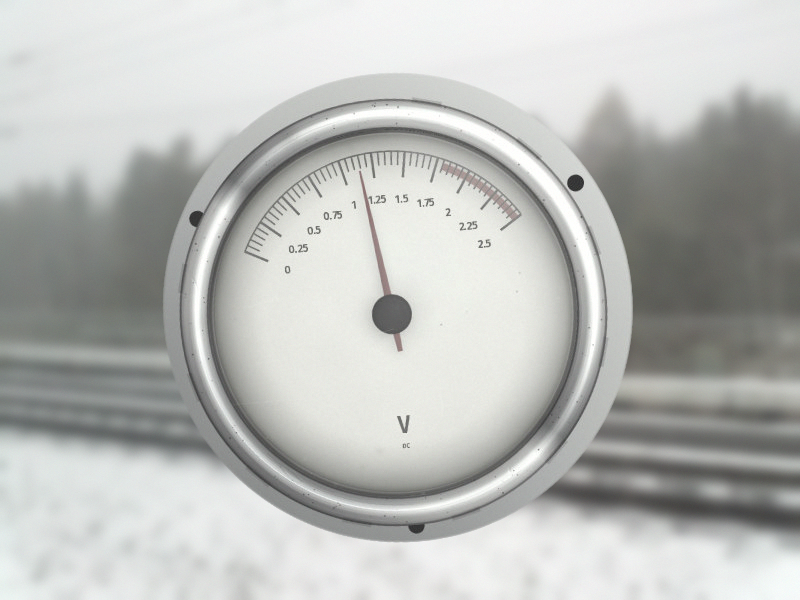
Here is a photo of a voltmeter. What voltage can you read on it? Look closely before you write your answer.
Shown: 1.15 V
